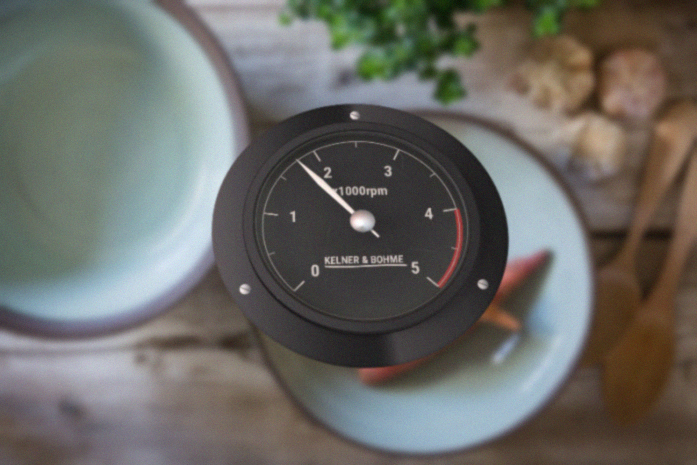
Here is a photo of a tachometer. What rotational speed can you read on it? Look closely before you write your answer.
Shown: 1750 rpm
